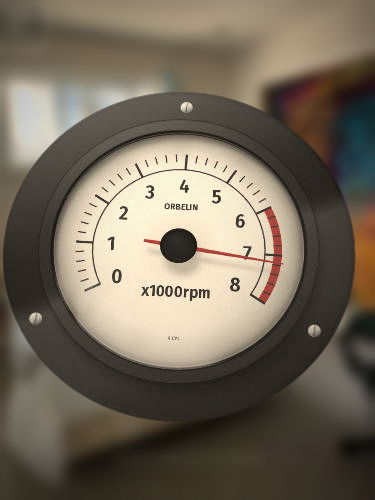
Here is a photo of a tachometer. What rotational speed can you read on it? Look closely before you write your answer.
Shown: 7200 rpm
